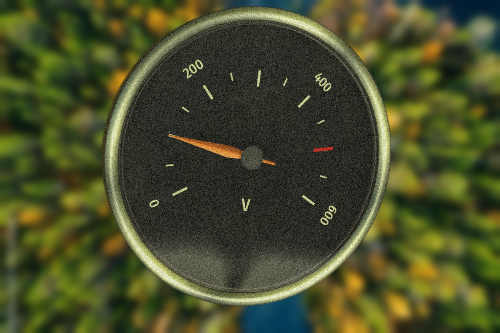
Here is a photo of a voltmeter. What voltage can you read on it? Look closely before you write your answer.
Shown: 100 V
